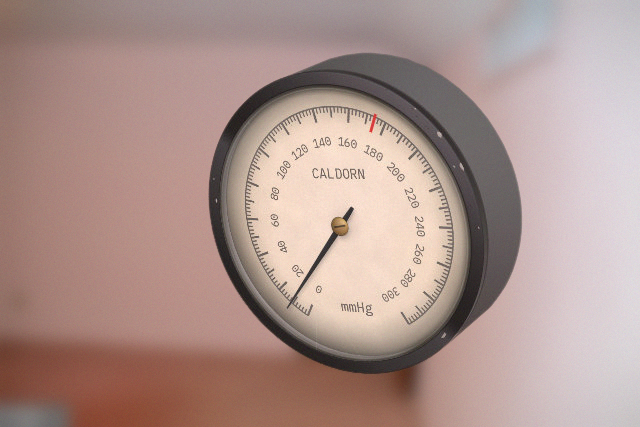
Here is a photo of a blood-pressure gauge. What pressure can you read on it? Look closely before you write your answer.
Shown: 10 mmHg
